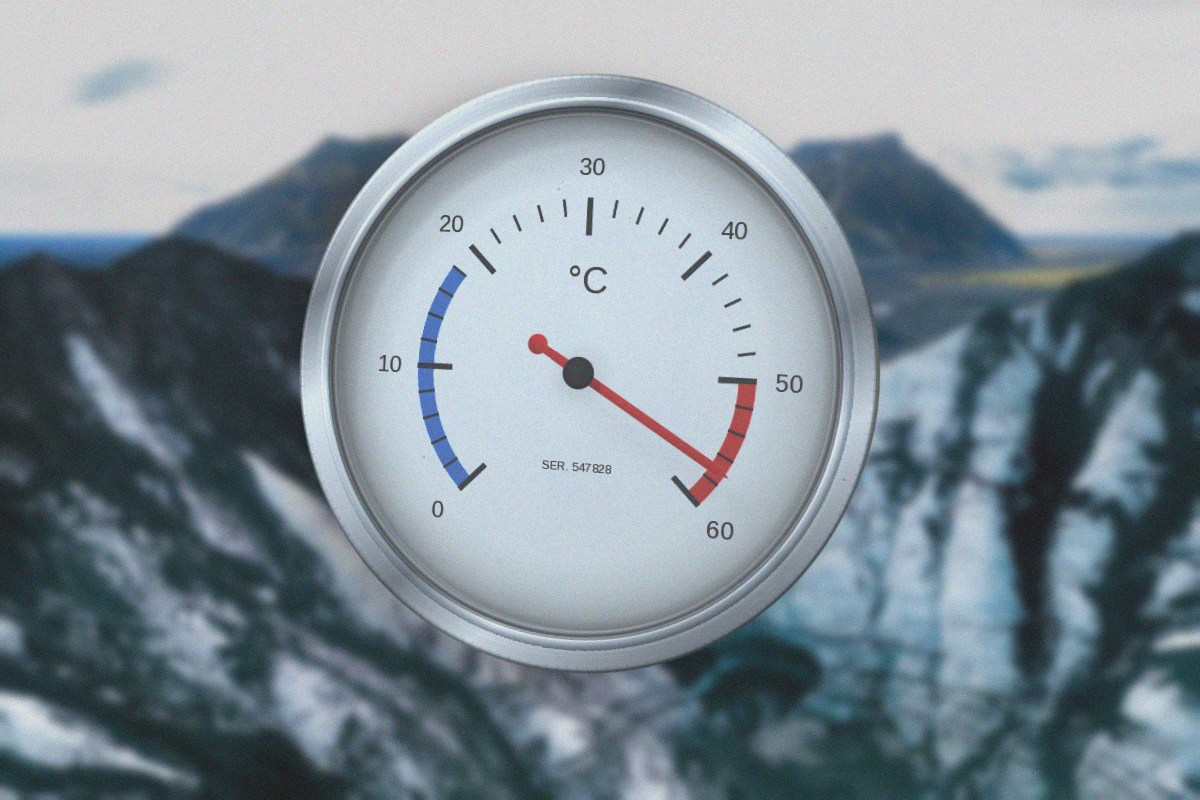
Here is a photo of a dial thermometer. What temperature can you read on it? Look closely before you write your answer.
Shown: 57 °C
